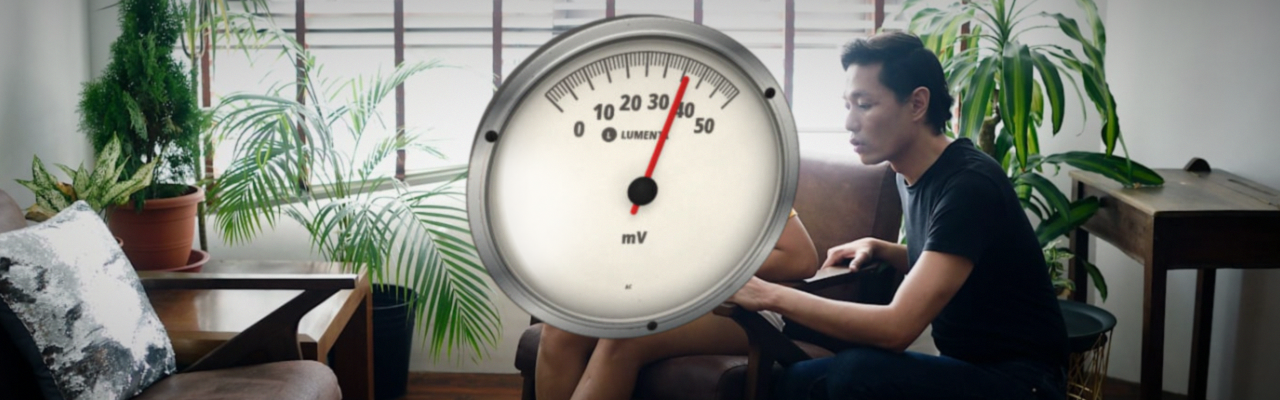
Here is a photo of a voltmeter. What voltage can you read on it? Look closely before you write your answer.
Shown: 35 mV
